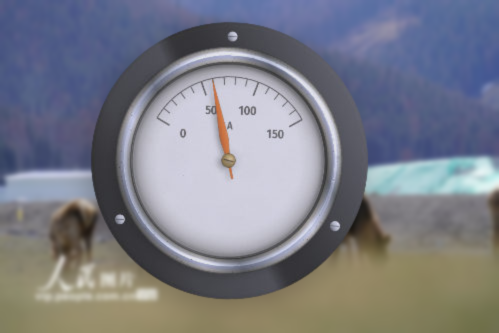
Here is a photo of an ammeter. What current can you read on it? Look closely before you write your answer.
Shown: 60 A
